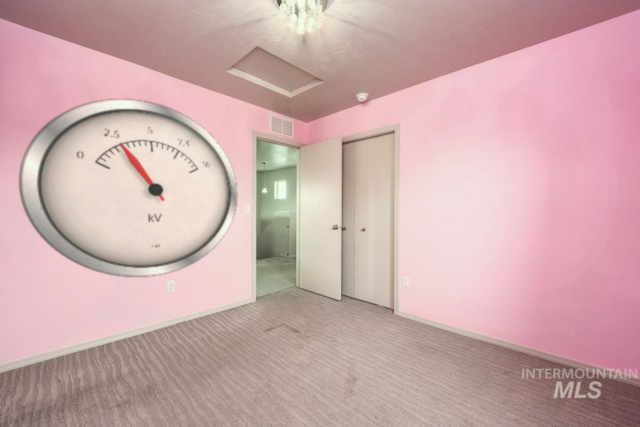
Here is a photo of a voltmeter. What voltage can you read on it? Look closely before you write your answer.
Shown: 2.5 kV
